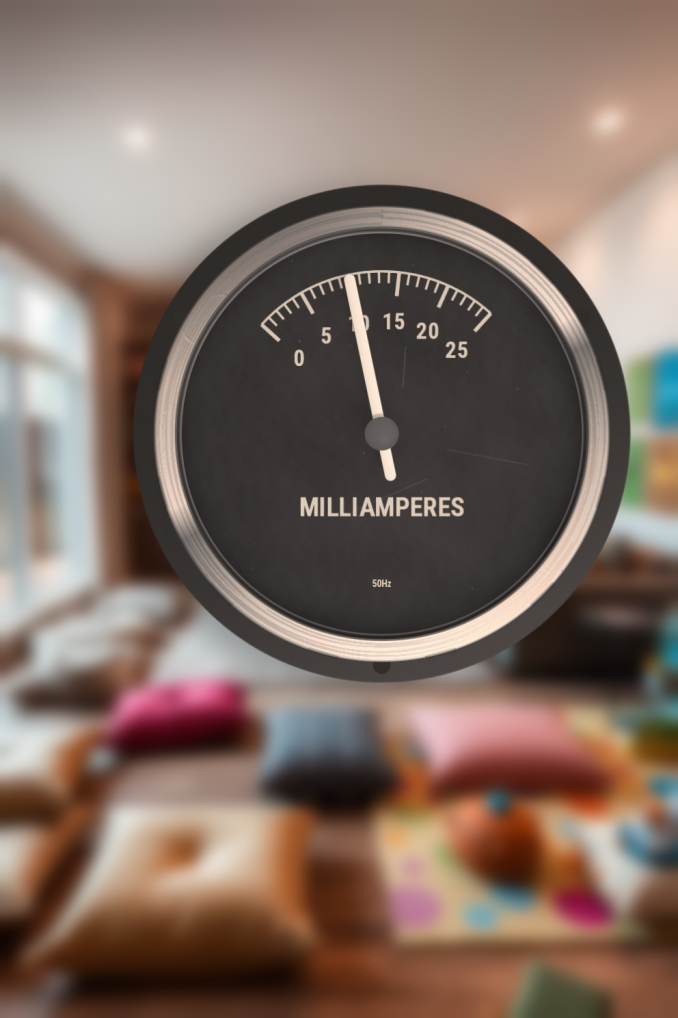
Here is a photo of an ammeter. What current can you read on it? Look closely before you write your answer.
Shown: 10 mA
